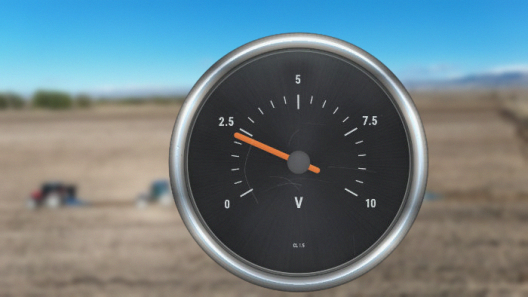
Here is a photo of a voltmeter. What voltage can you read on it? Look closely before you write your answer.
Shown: 2.25 V
